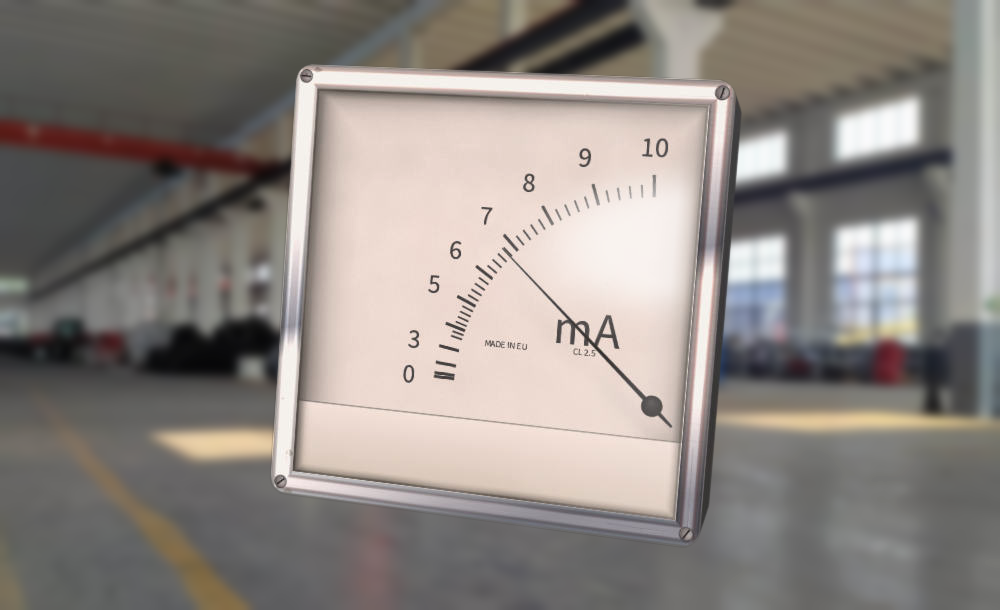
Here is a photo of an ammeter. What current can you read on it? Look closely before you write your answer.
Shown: 6.8 mA
